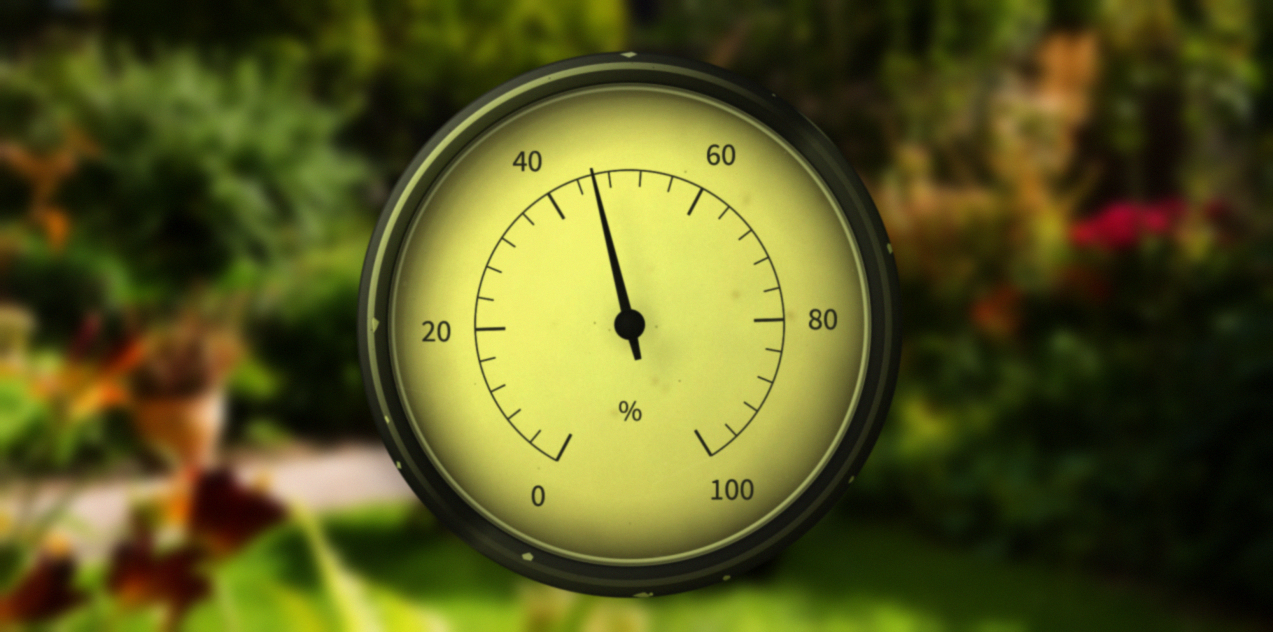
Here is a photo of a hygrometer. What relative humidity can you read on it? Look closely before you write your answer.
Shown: 46 %
